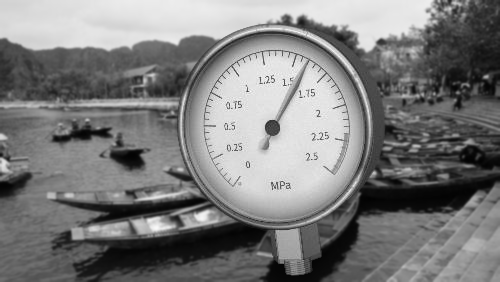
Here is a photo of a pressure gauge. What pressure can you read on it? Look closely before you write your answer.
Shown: 1.6 MPa
